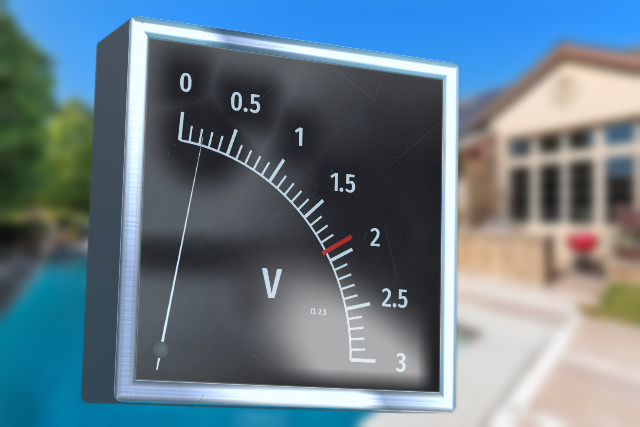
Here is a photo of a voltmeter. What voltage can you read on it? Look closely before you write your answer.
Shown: 0.2 V
